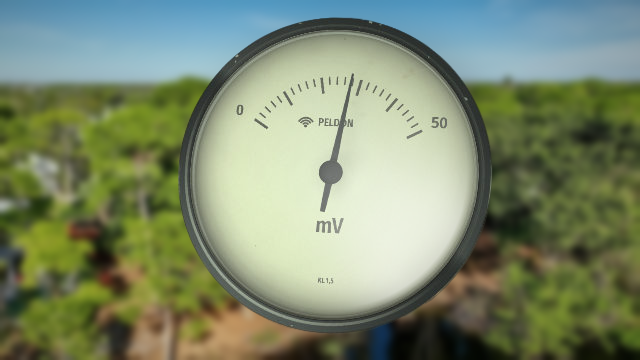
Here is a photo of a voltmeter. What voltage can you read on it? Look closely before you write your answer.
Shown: 28 mV
